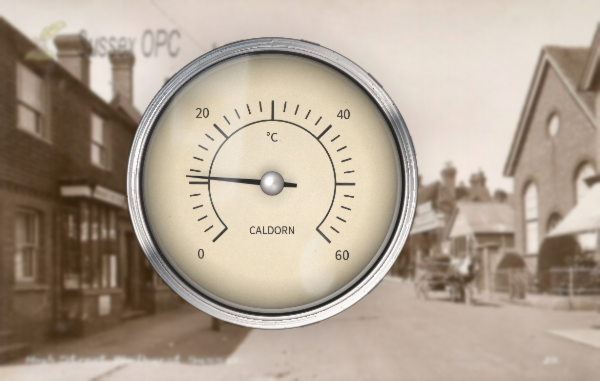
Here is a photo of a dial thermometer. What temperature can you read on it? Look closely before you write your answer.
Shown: 11 °C
